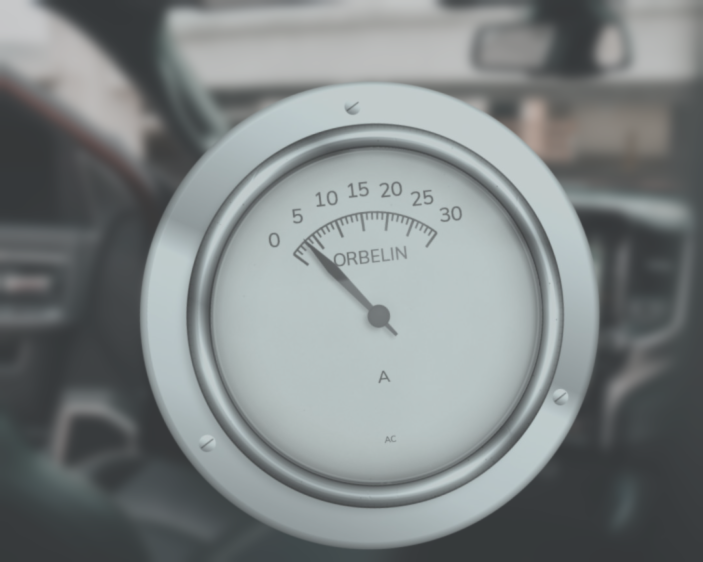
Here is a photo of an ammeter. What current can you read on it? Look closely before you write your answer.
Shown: 3 A
